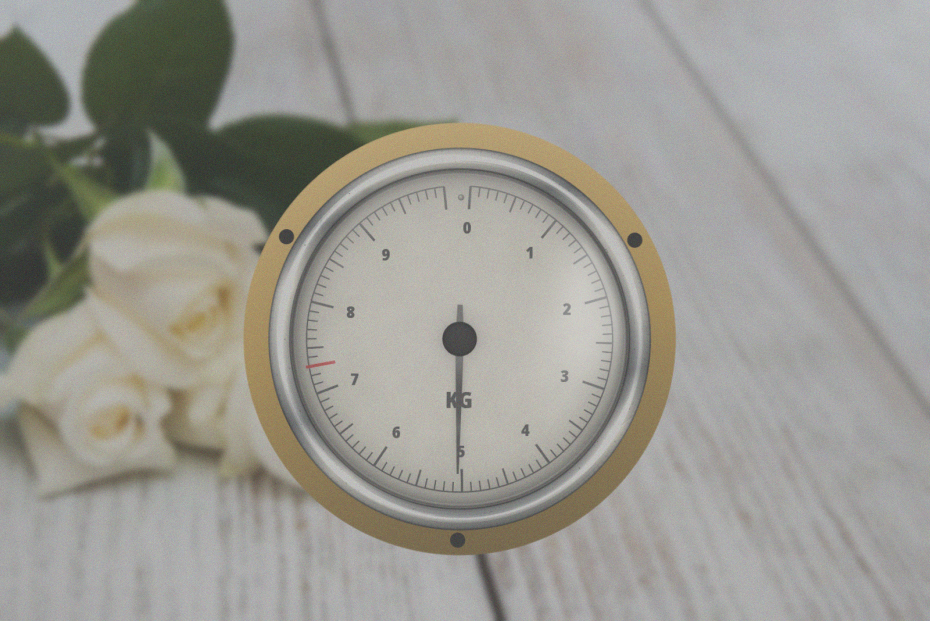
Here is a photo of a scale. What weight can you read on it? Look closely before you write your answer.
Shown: 5.05 kg
